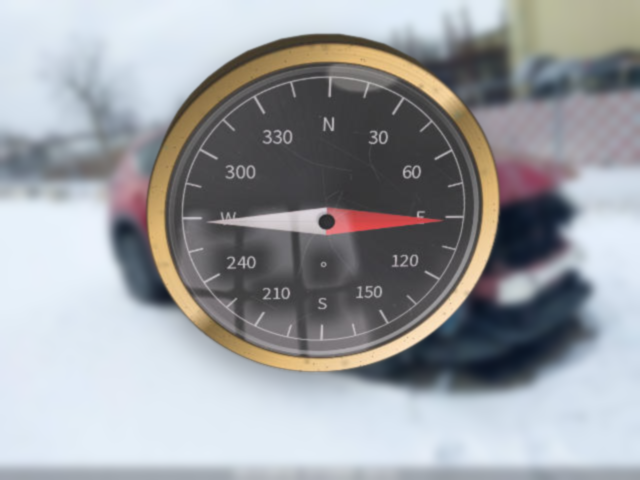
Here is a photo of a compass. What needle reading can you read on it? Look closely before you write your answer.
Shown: 90 °
